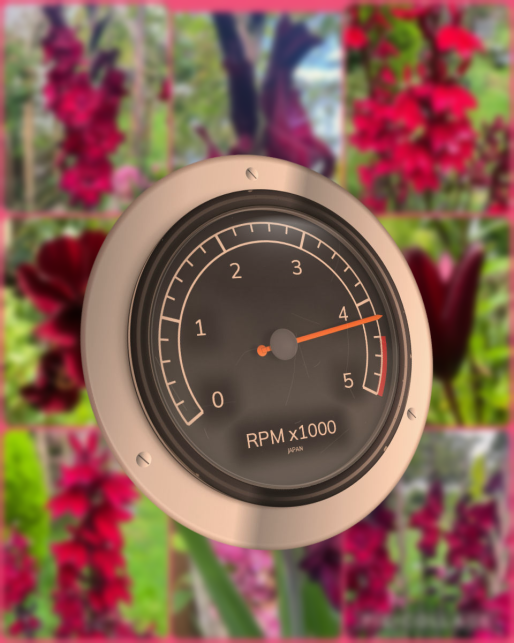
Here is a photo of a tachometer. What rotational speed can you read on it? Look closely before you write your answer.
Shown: 4200 rpm
